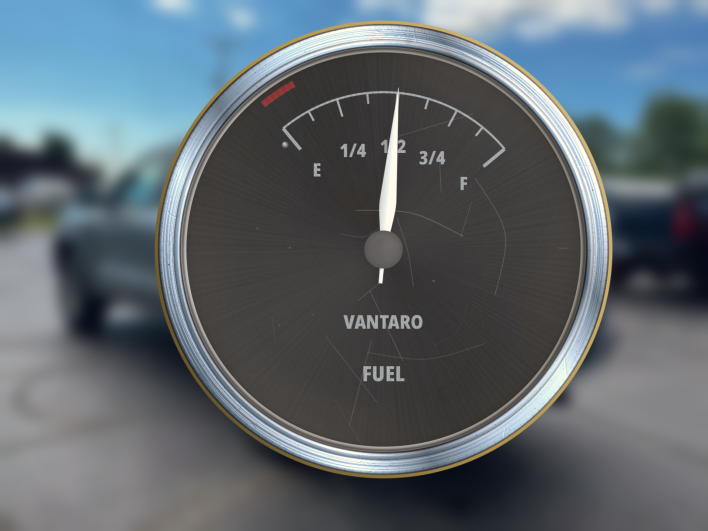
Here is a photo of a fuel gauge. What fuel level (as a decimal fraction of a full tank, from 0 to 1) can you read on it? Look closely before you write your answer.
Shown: 0.5
